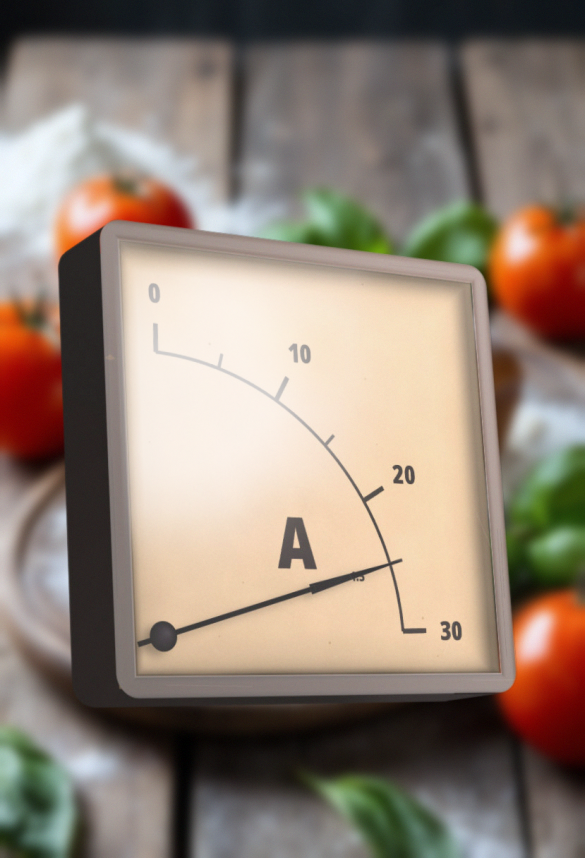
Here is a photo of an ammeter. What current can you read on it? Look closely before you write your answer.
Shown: 25 A
